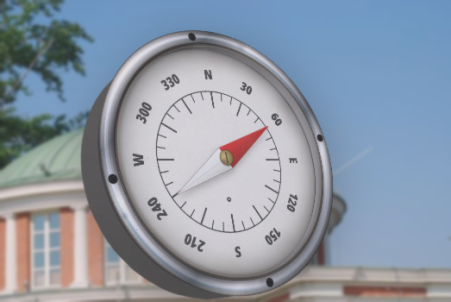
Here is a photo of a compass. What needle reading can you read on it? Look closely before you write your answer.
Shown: 60 °
